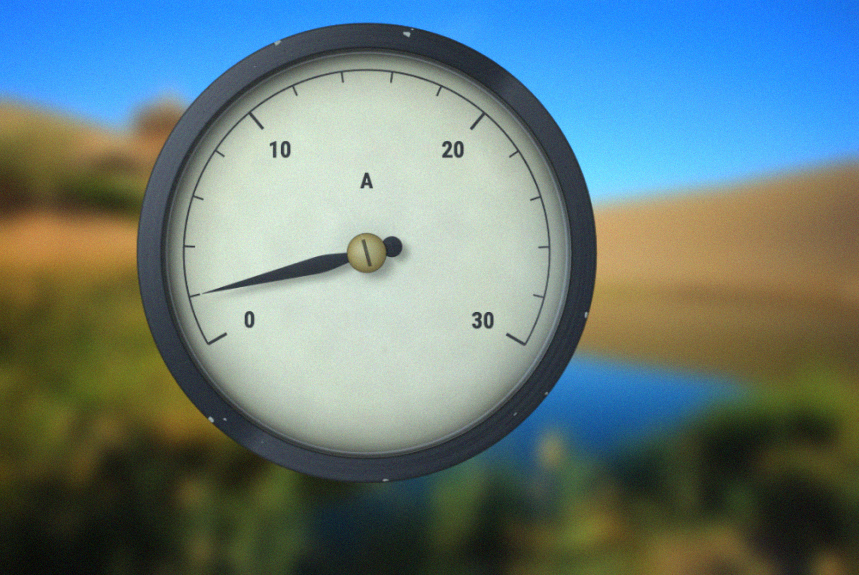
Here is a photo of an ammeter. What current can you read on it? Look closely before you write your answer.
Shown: 2 A
